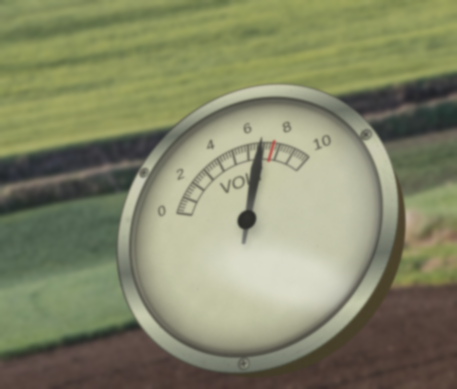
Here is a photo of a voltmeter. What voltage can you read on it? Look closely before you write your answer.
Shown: 7 V
